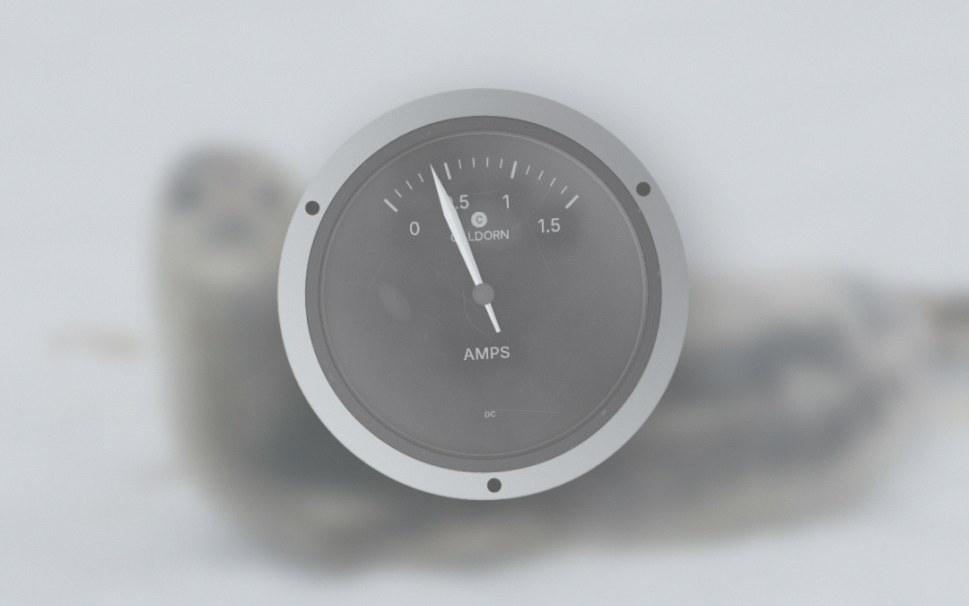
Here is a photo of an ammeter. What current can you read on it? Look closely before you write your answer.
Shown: 0.4 A
